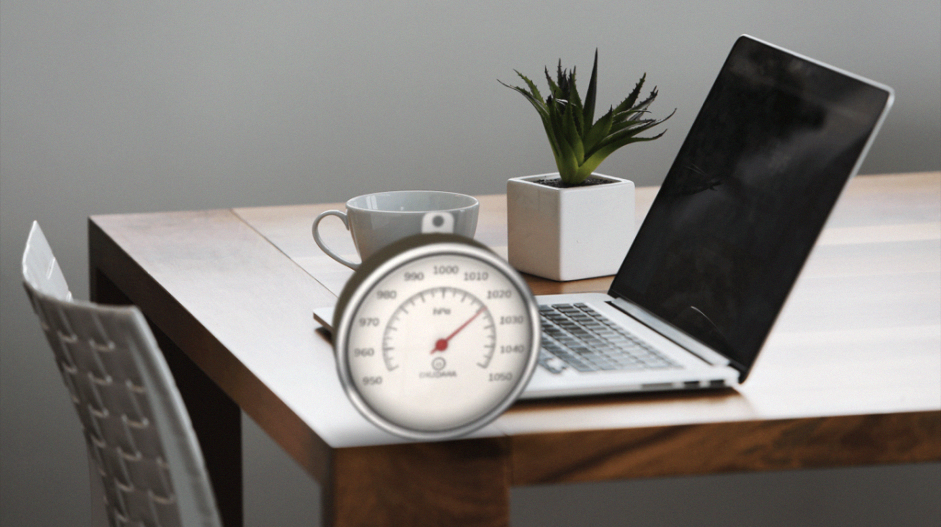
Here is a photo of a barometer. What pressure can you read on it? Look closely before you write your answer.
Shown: 1020 hPa
